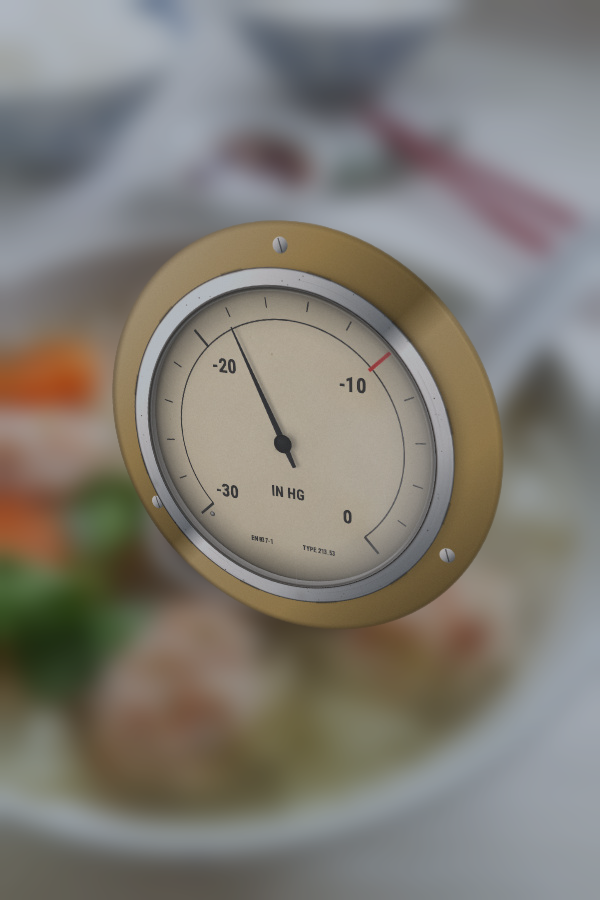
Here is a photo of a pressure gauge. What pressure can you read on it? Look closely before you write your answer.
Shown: -18 inHg
